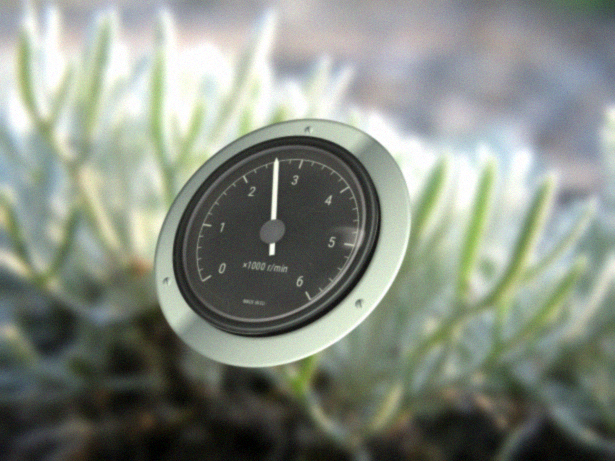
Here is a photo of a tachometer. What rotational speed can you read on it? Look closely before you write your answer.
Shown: 2600 rpm
